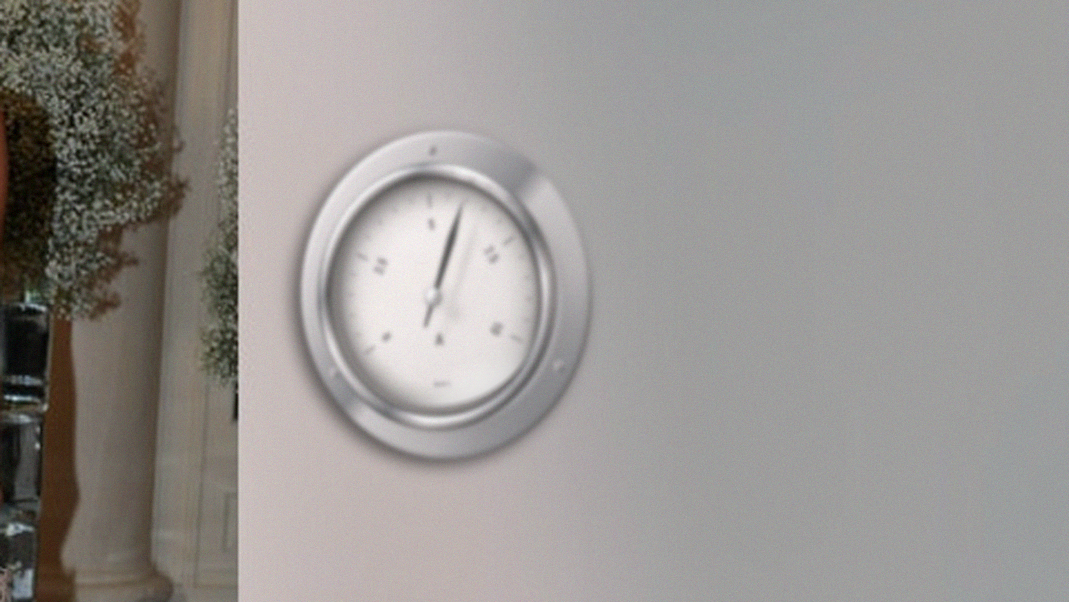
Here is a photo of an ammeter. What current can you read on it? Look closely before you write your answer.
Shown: 6 A
